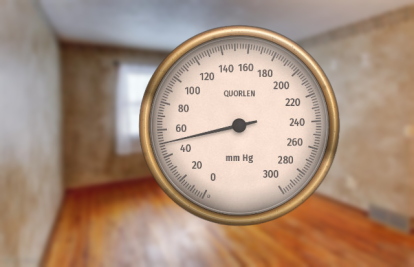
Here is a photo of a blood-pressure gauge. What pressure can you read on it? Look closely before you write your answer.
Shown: 50 mmHg
